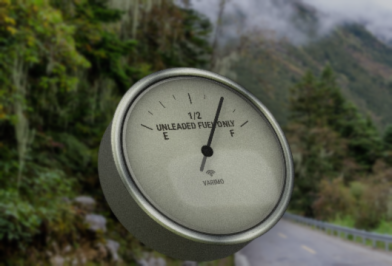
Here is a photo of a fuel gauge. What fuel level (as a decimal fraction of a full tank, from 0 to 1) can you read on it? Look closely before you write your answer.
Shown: 0.75
